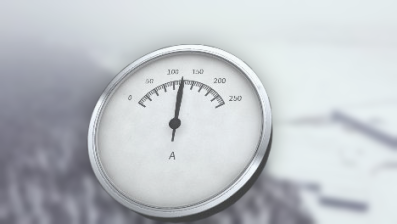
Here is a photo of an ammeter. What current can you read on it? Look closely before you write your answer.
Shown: 125 A
